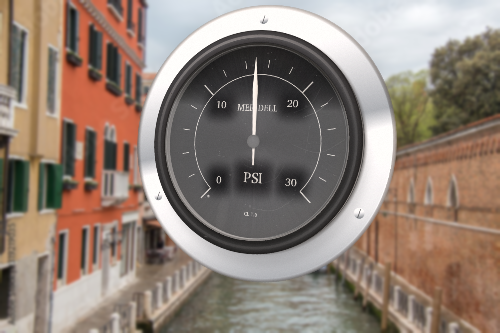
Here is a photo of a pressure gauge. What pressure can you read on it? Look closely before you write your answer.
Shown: 15 psi
